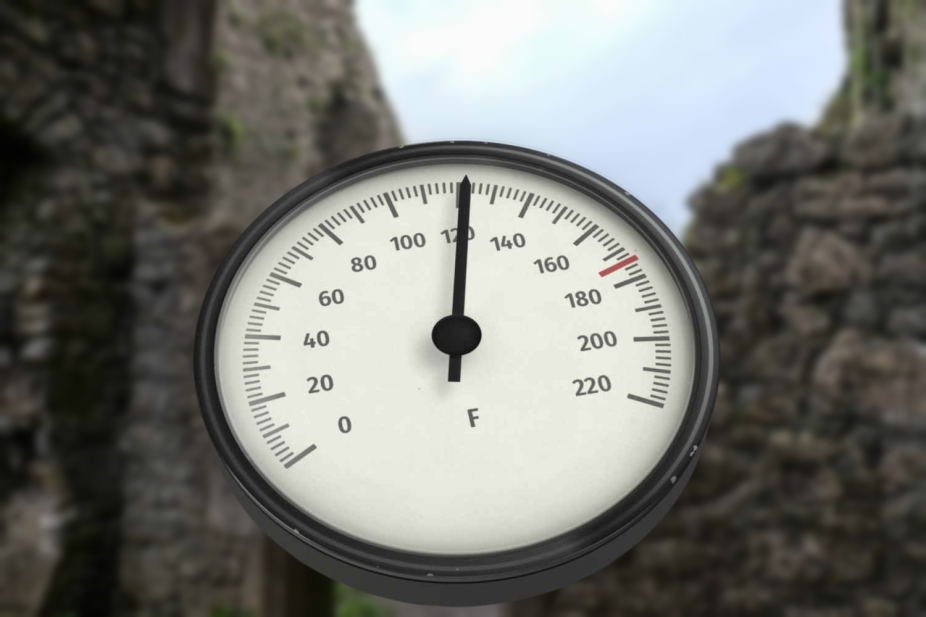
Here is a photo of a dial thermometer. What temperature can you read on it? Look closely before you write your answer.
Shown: 122 °F
